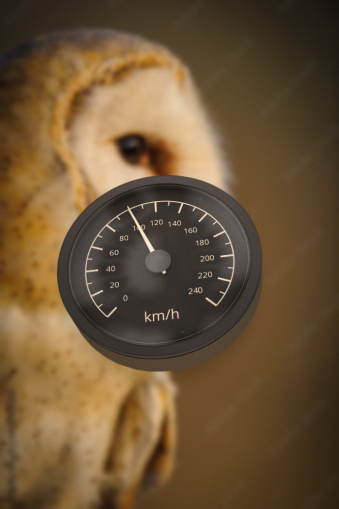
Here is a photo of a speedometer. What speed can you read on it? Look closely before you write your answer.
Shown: 100 km/h
